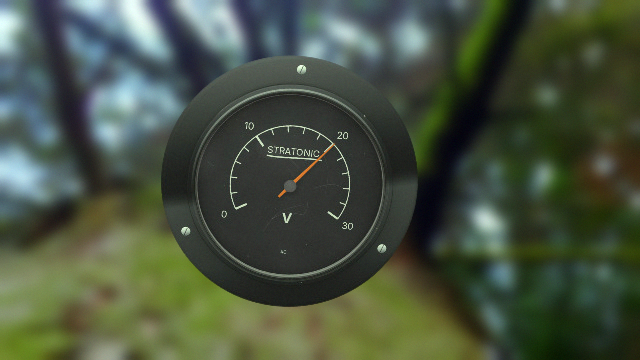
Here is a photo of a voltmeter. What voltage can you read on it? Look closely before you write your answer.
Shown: 20 V
